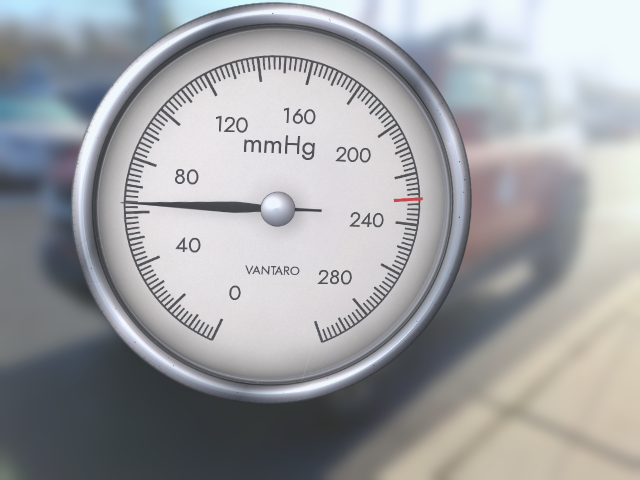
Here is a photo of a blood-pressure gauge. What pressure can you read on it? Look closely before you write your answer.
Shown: 64 mmHg
